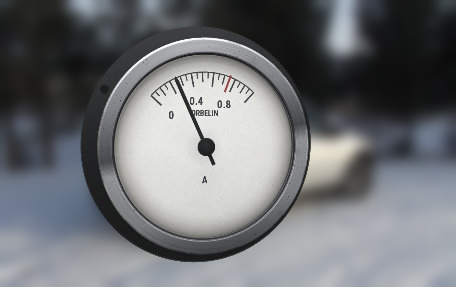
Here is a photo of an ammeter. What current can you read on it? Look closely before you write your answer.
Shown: 0.25 A
